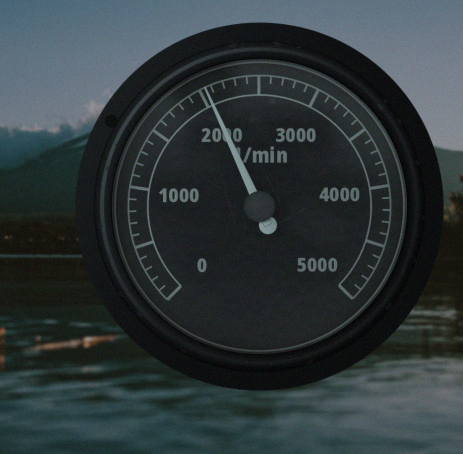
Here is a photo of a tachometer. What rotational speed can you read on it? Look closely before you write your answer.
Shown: 2050 rpm
